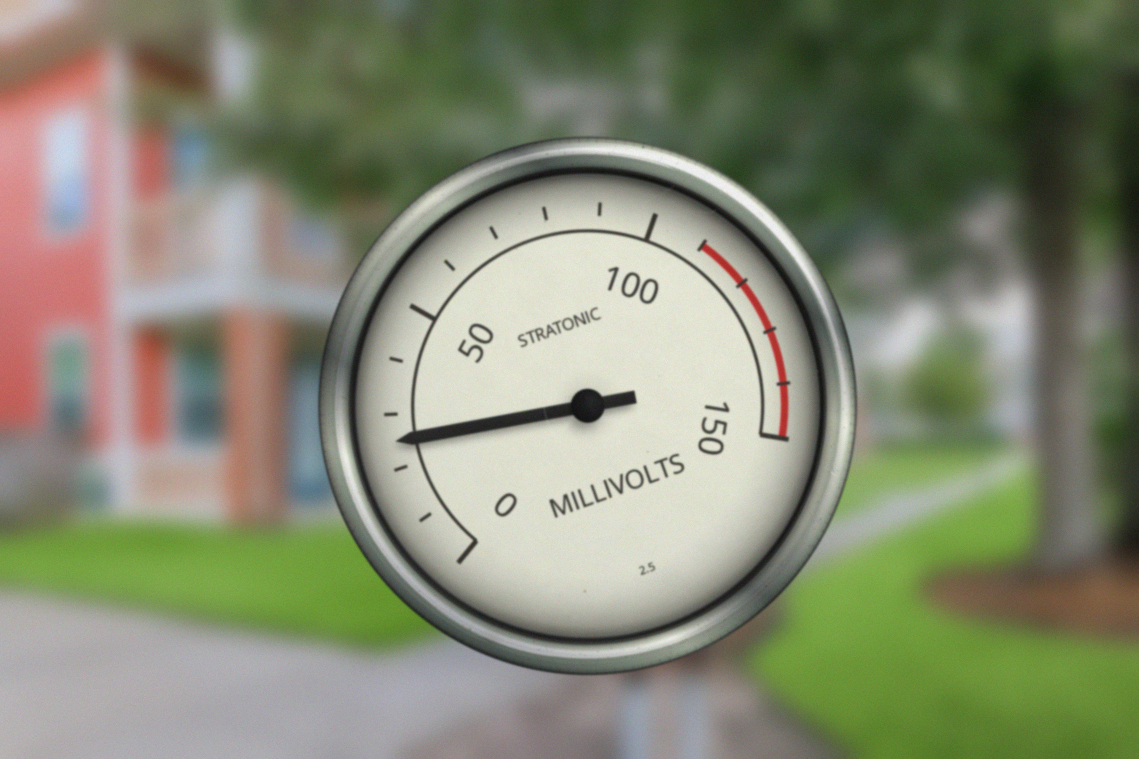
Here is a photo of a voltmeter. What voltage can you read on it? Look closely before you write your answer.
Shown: 25 mV
